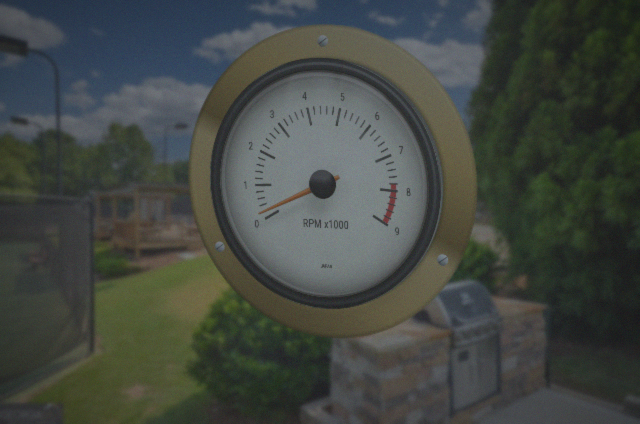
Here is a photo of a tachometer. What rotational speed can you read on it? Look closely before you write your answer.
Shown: 200 rpm
